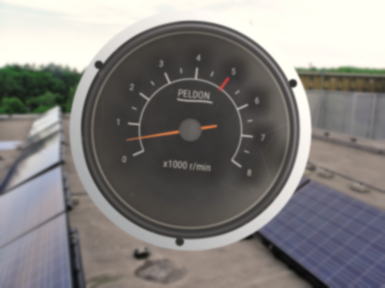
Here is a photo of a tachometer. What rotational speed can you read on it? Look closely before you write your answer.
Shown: 500 rpm
